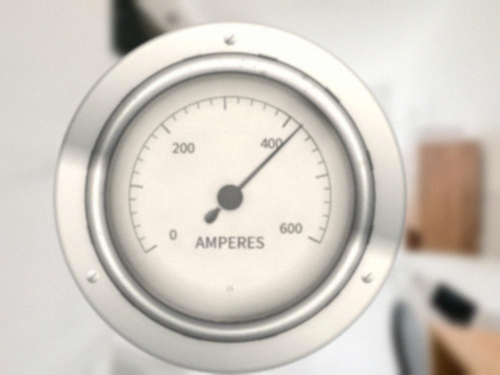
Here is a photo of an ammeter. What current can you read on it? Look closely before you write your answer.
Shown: 420 A
